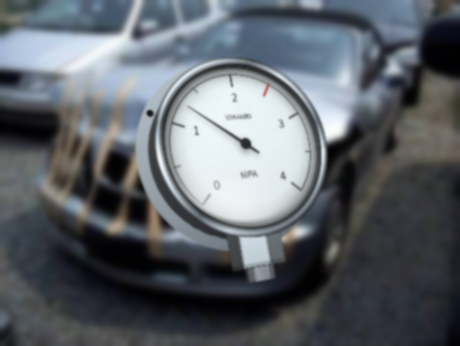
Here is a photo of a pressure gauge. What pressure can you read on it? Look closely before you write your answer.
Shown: 1.25 MPa
